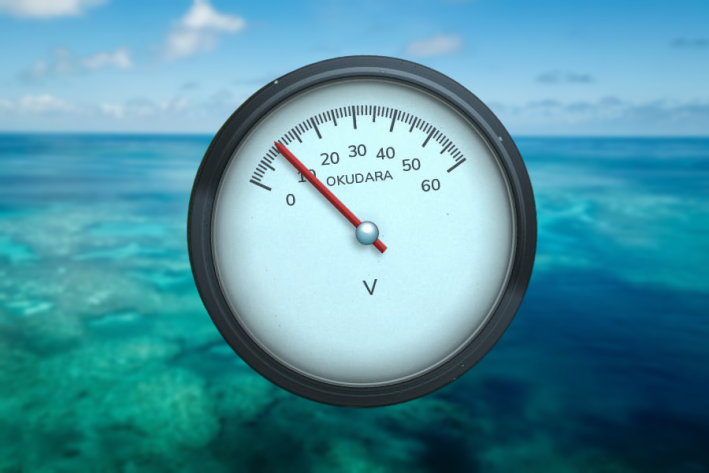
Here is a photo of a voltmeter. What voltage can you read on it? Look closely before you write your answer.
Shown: 10 V
